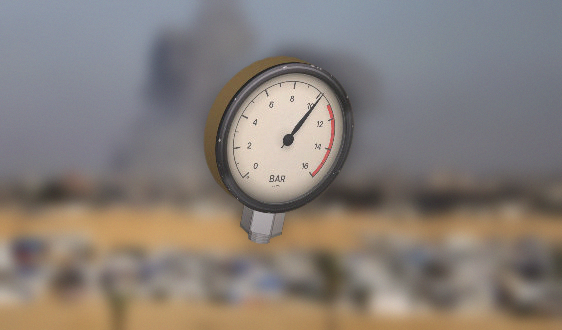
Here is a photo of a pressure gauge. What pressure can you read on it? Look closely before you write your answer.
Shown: 10 bar
